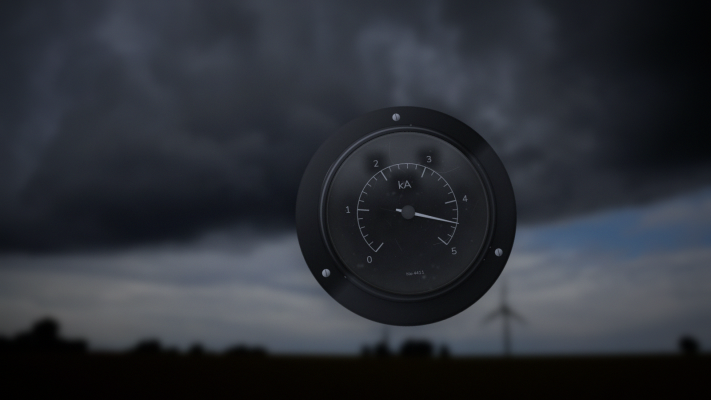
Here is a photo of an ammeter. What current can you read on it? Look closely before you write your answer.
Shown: 4.5 kA
